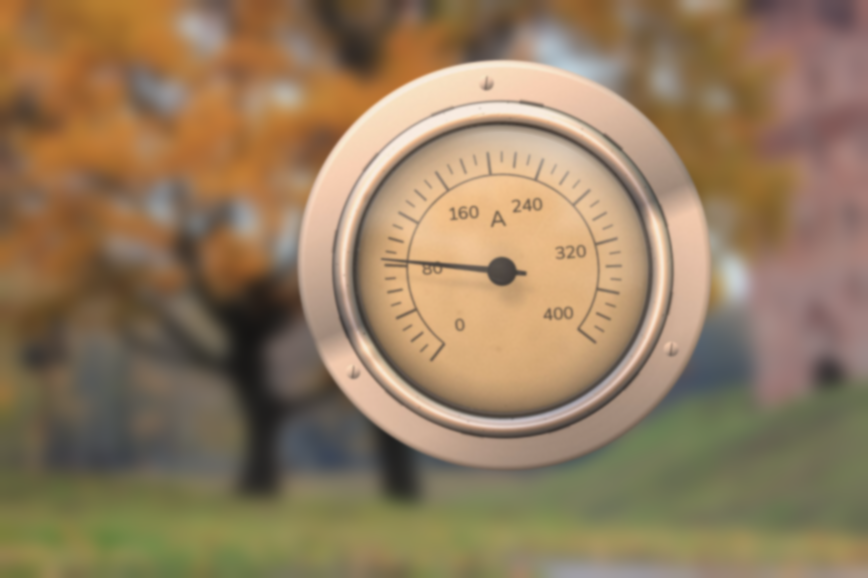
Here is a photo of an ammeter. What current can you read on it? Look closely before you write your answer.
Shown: 85 A
